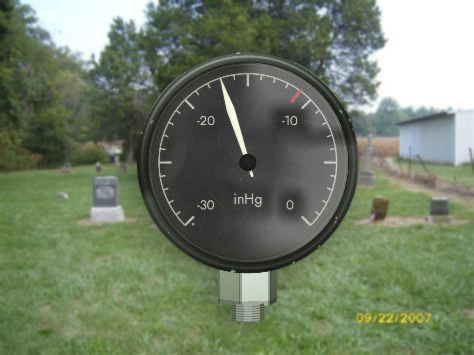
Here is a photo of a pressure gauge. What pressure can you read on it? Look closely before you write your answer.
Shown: -17 inHg
